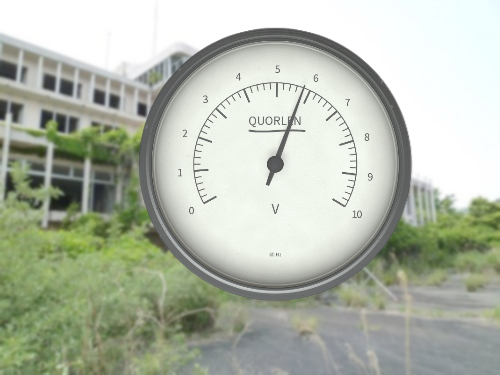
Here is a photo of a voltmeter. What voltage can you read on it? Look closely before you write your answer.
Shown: 5.8 V
